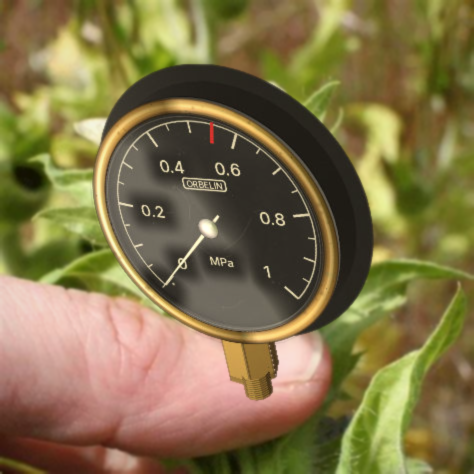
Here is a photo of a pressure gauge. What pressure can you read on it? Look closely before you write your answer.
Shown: 0 MPa
